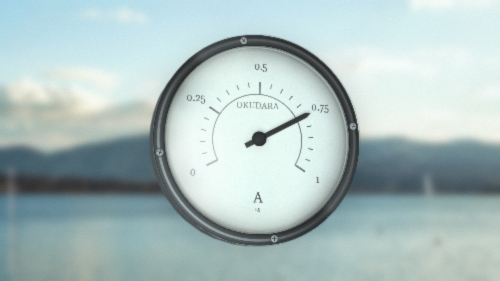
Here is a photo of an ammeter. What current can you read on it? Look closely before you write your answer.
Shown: 0.75 A
